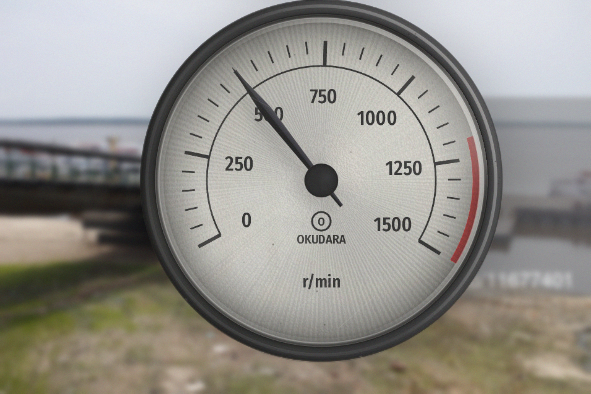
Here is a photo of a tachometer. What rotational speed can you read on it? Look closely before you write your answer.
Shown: 500 rpm
